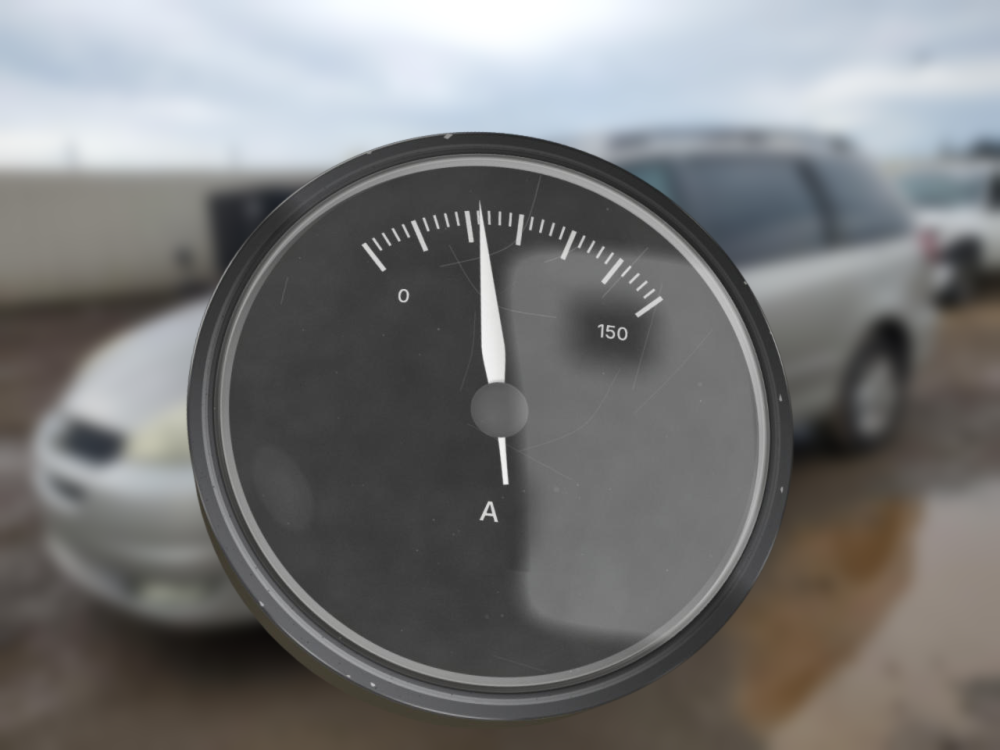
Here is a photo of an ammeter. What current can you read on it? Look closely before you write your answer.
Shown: 55 A
